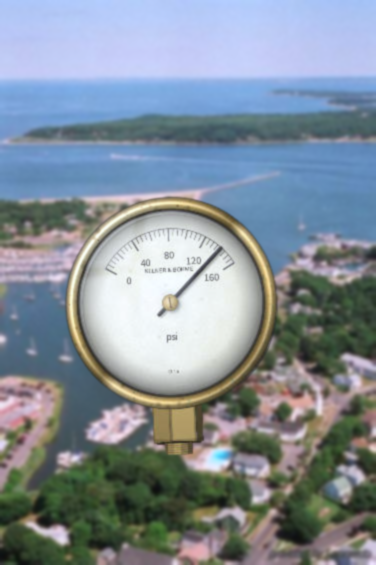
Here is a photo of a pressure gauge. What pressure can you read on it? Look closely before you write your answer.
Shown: 140 psi
